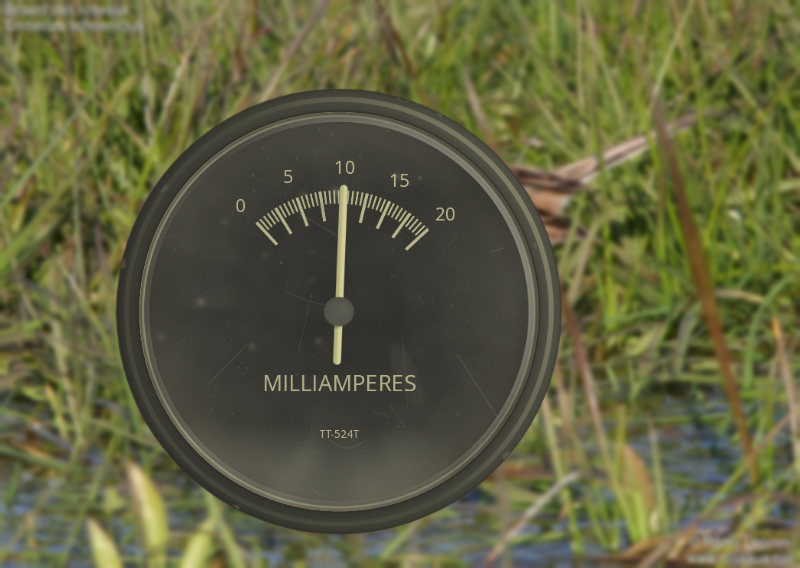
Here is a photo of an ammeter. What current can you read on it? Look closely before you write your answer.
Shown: 10 mA
